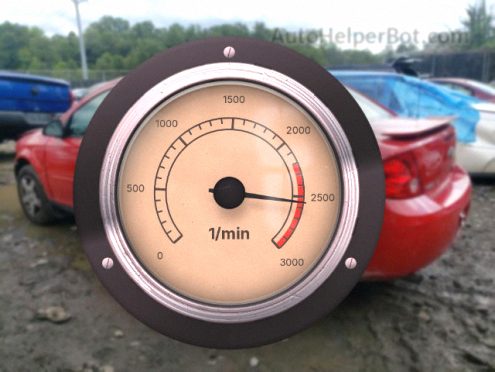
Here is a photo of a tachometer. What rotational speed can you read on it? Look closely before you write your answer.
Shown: 2550 rpm
